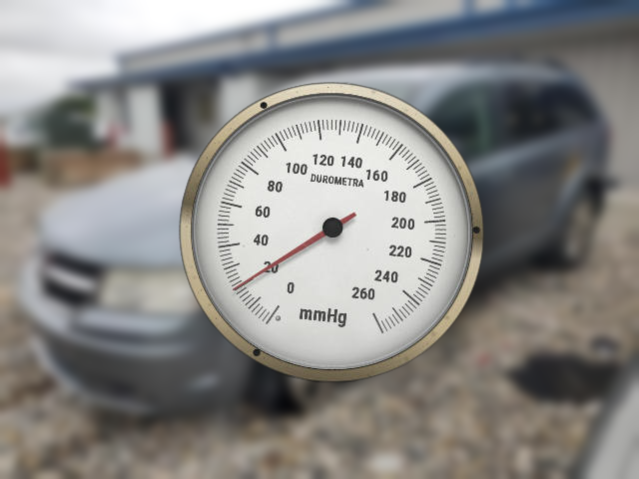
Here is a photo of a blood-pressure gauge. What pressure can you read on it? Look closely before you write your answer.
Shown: 20 mmHg
